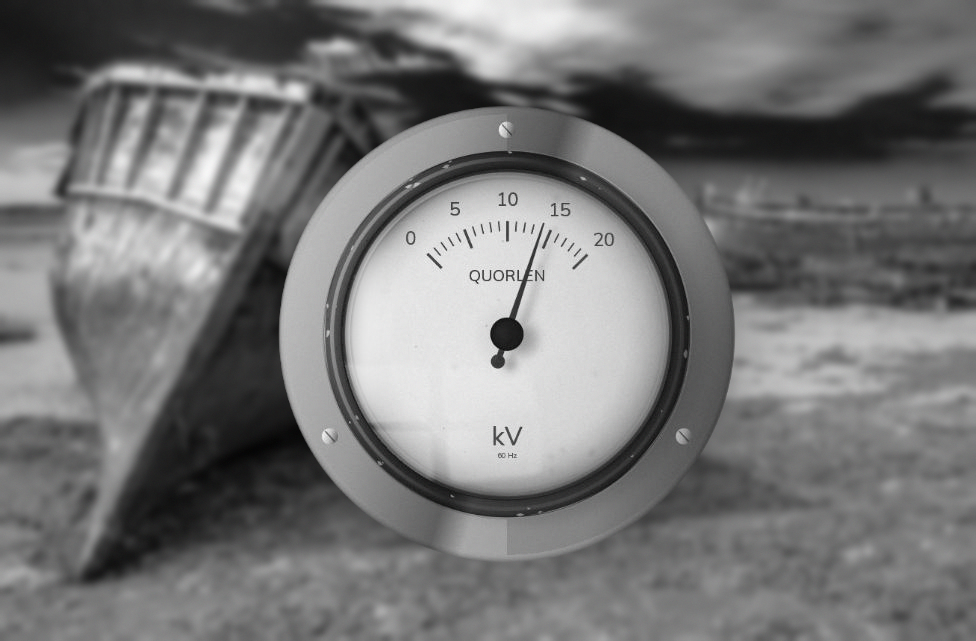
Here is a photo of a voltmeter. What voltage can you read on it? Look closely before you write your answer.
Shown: 14 kV
